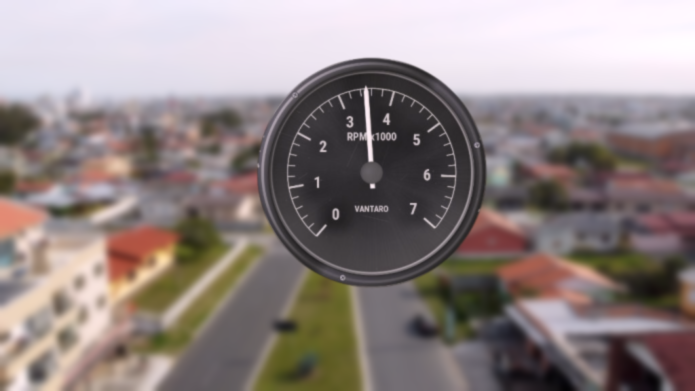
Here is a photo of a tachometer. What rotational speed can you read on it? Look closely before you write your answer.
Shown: 3500 rpm
